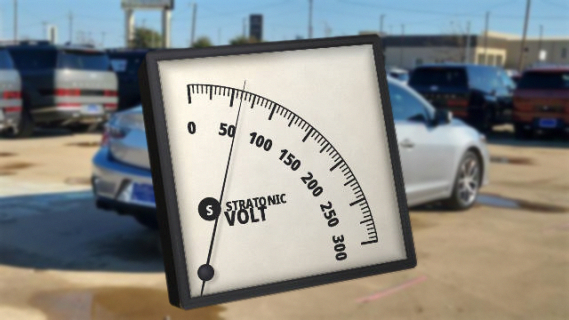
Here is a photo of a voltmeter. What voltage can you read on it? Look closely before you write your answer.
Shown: 60 V
